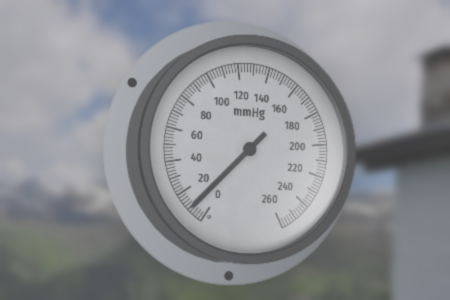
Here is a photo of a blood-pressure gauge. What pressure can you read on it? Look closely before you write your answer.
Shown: 10 mmHg
